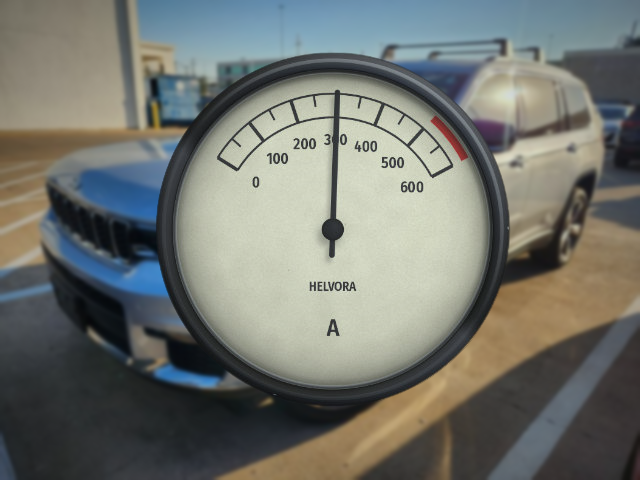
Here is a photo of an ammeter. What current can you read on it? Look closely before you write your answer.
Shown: 300 A
